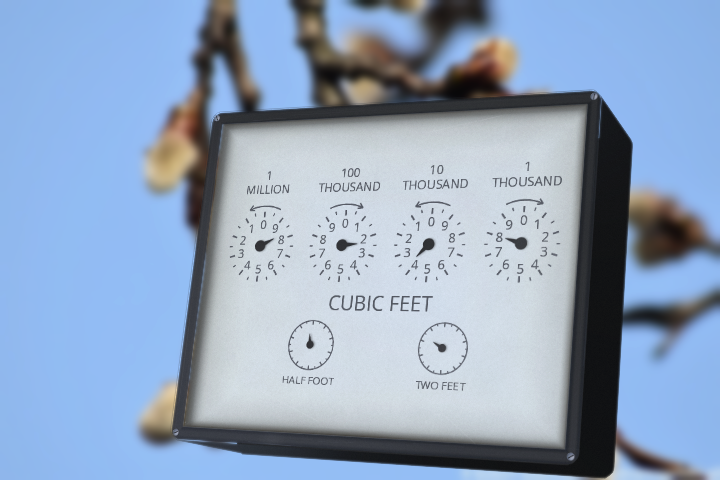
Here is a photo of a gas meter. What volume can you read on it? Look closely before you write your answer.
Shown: 823800 ft³
